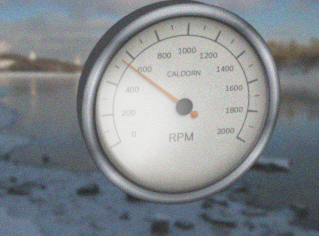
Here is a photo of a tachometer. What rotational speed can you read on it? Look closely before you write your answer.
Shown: 550 rpm
